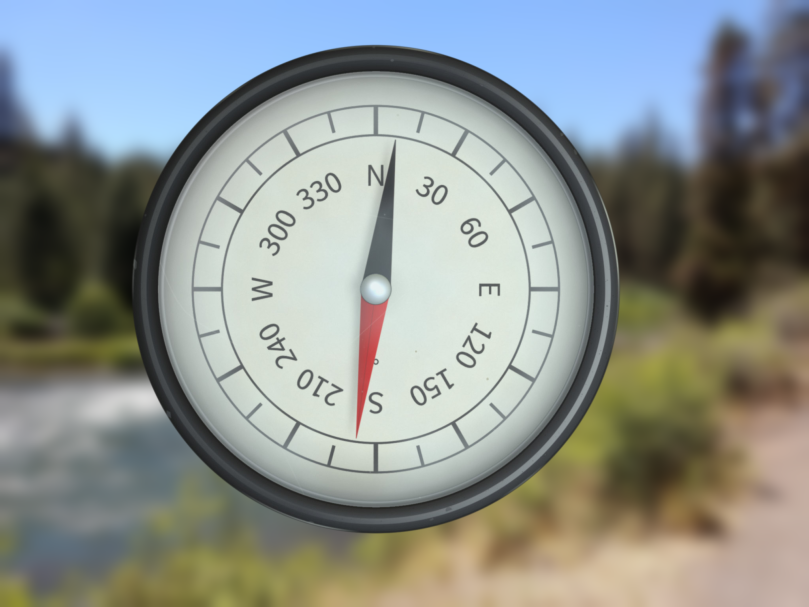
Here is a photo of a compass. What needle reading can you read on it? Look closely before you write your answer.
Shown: 187.5 °
